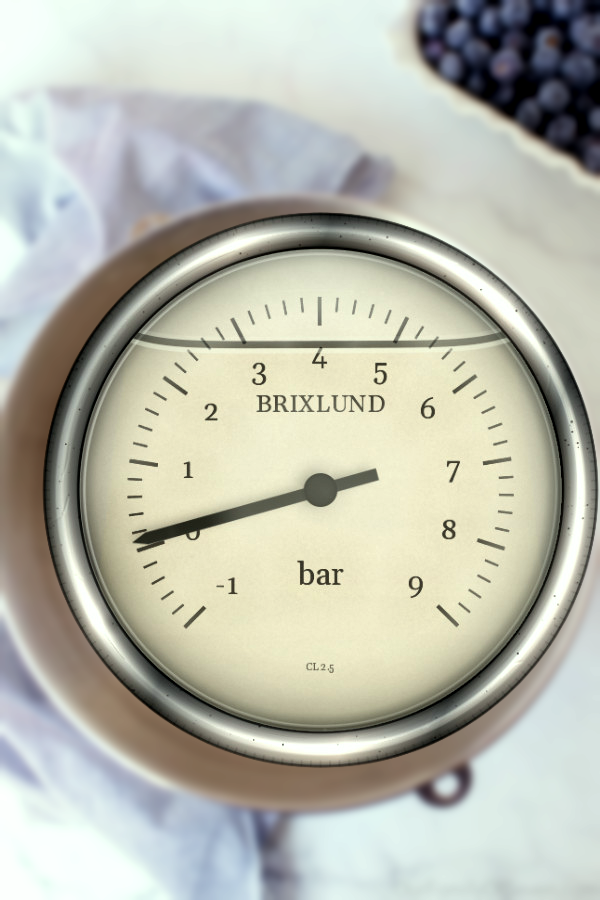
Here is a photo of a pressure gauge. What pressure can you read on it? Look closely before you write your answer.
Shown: 0.1 bar
